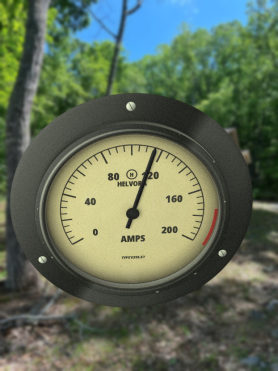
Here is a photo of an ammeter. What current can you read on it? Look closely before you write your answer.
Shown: 115 A
